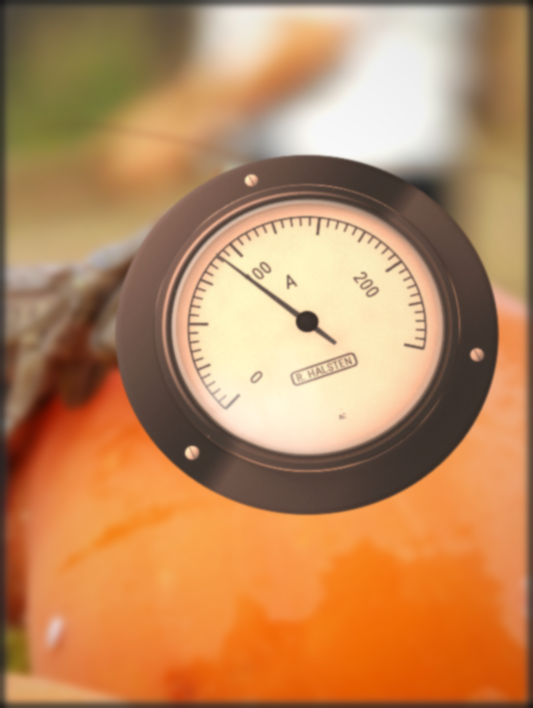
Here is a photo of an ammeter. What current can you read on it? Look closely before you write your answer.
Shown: 90 A
